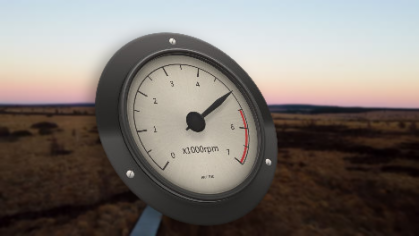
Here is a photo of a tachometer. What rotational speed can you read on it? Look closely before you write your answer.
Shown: 5000 rpm
